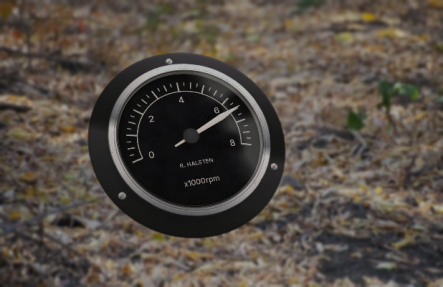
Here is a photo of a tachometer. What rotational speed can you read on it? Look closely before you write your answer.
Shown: 6500 rpm
